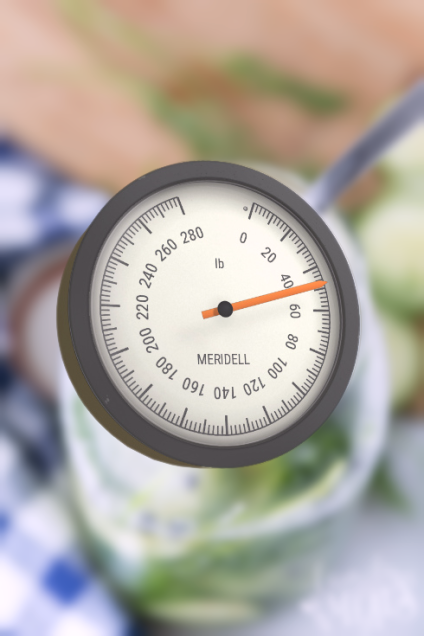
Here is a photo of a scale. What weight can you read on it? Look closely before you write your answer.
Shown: 48 lb
